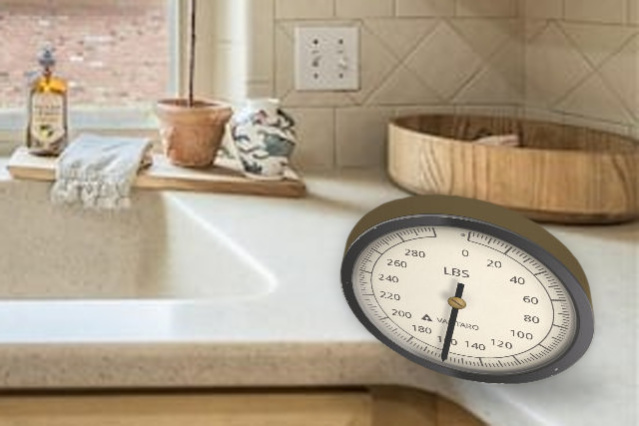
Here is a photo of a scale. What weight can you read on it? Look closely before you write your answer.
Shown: 160 lb
